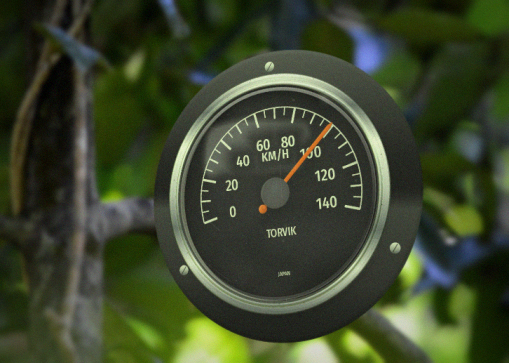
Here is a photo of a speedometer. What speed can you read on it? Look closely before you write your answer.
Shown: 100 km/h
